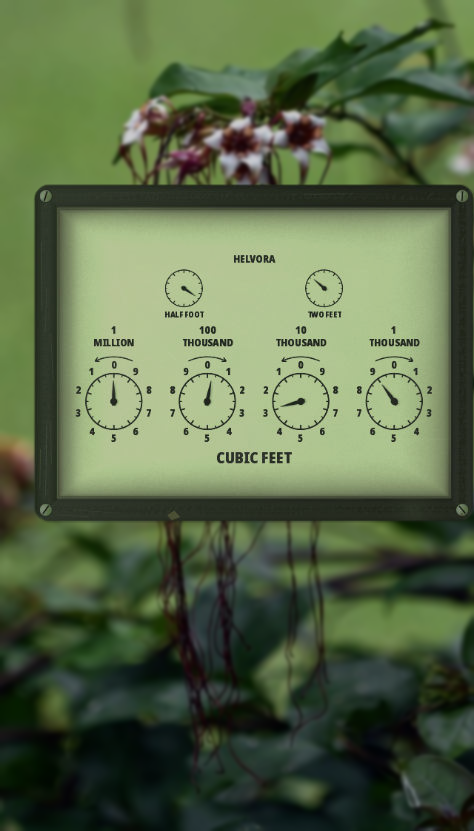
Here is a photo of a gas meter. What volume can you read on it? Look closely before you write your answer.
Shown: 2900 ft³
